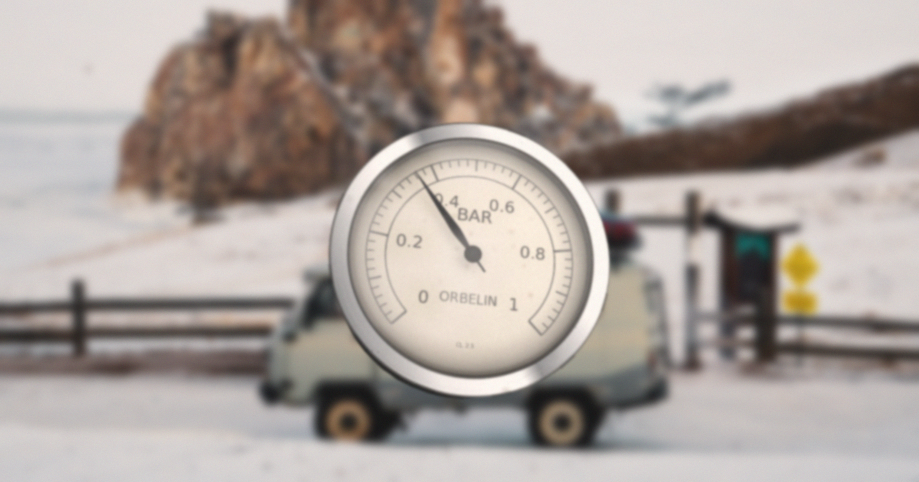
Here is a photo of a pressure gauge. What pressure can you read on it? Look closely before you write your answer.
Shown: 0.36 bar
